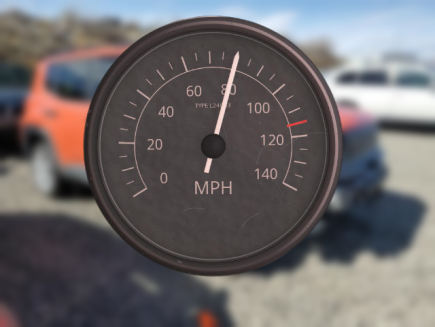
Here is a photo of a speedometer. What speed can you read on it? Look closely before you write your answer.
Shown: 80 mph
